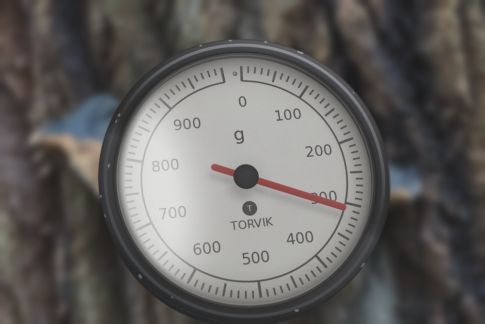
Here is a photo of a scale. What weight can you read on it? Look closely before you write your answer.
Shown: 310 g
